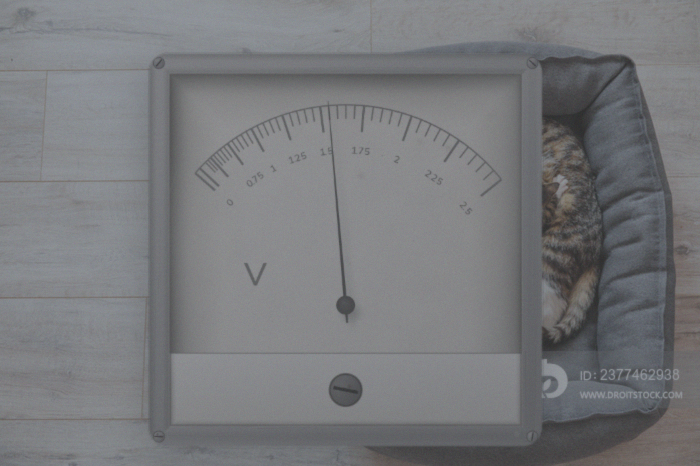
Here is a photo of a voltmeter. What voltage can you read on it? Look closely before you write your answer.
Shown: 1.55 V
